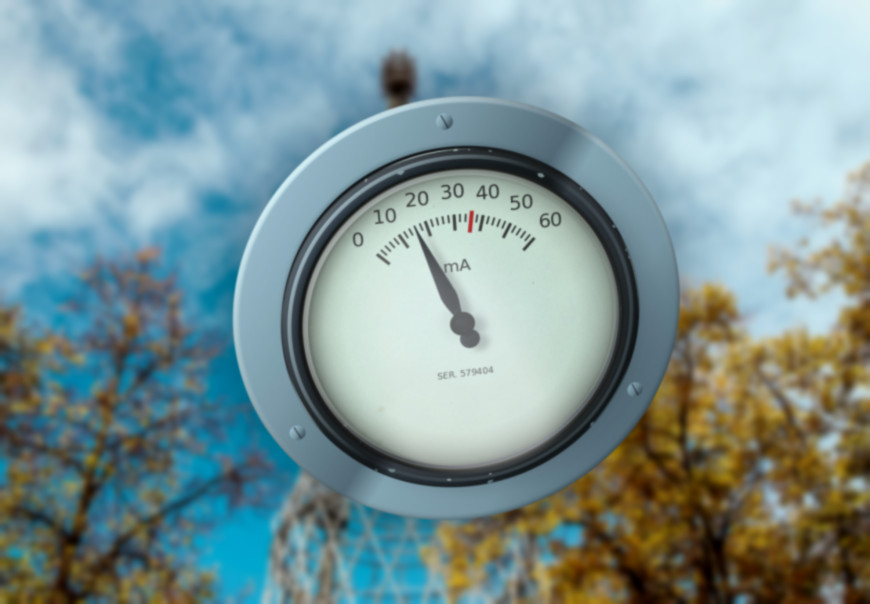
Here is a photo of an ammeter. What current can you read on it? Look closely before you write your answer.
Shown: 16 mA
